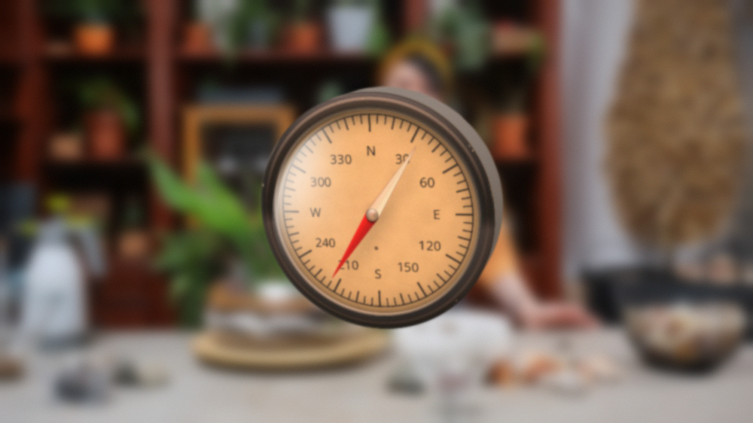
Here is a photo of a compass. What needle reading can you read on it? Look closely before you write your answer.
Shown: 215 °
